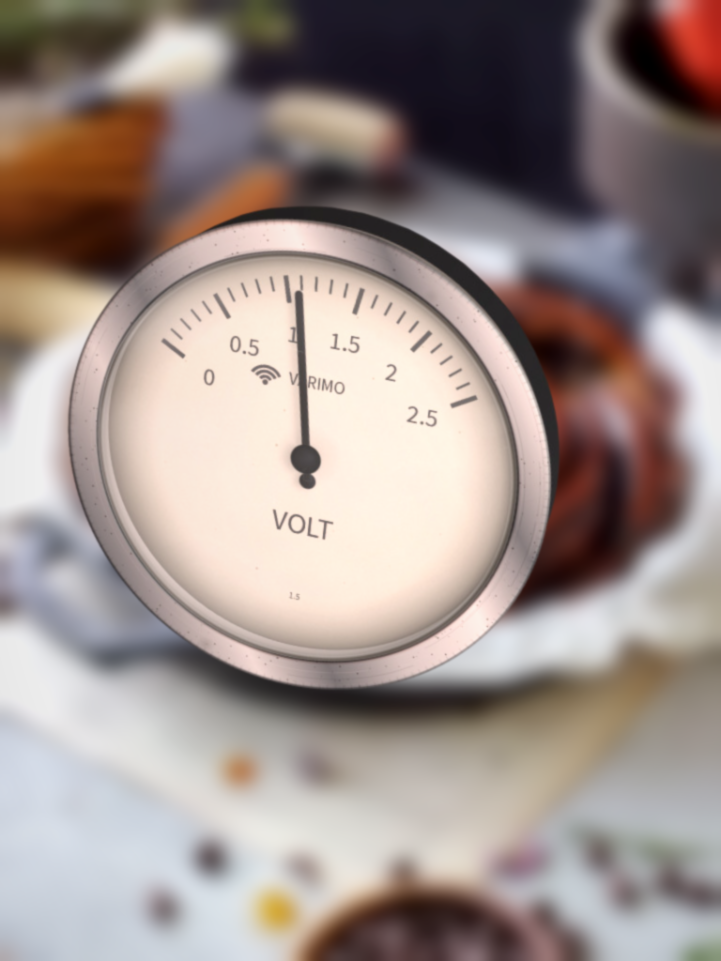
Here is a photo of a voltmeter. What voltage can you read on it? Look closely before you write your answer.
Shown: 1.1 V
